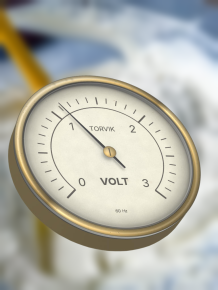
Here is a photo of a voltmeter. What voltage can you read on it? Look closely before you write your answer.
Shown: 1.1 V
